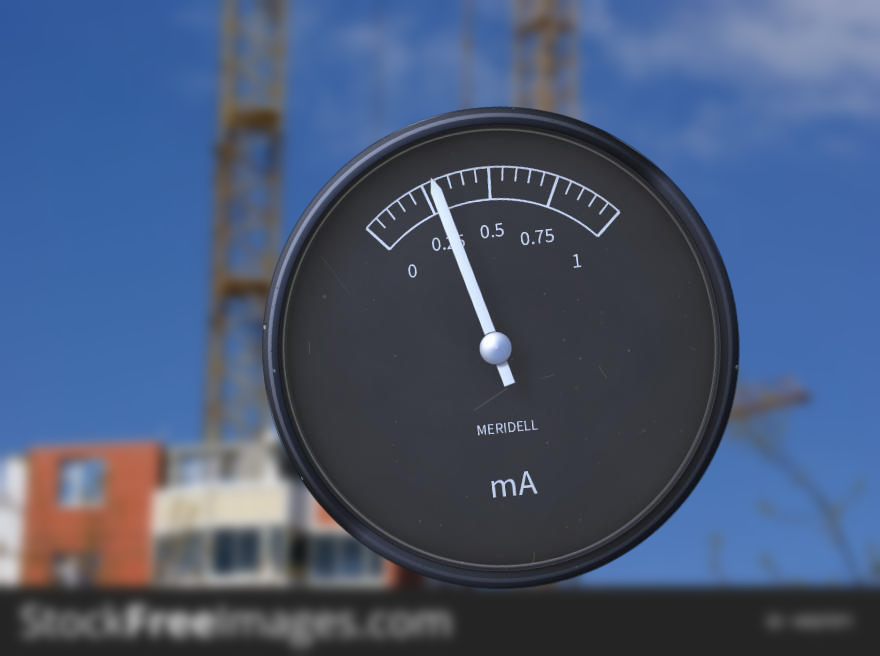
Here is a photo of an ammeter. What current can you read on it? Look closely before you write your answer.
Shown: 0.3 mA
